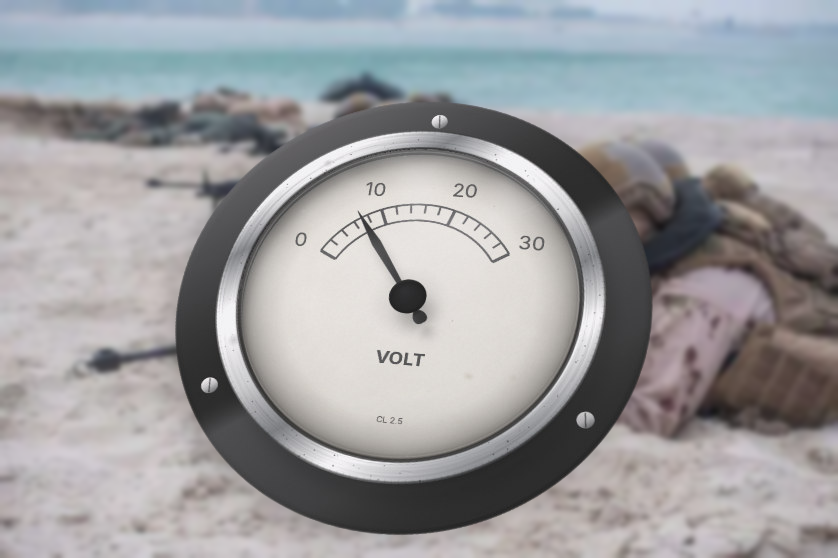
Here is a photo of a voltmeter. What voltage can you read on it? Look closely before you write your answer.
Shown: 7 V
